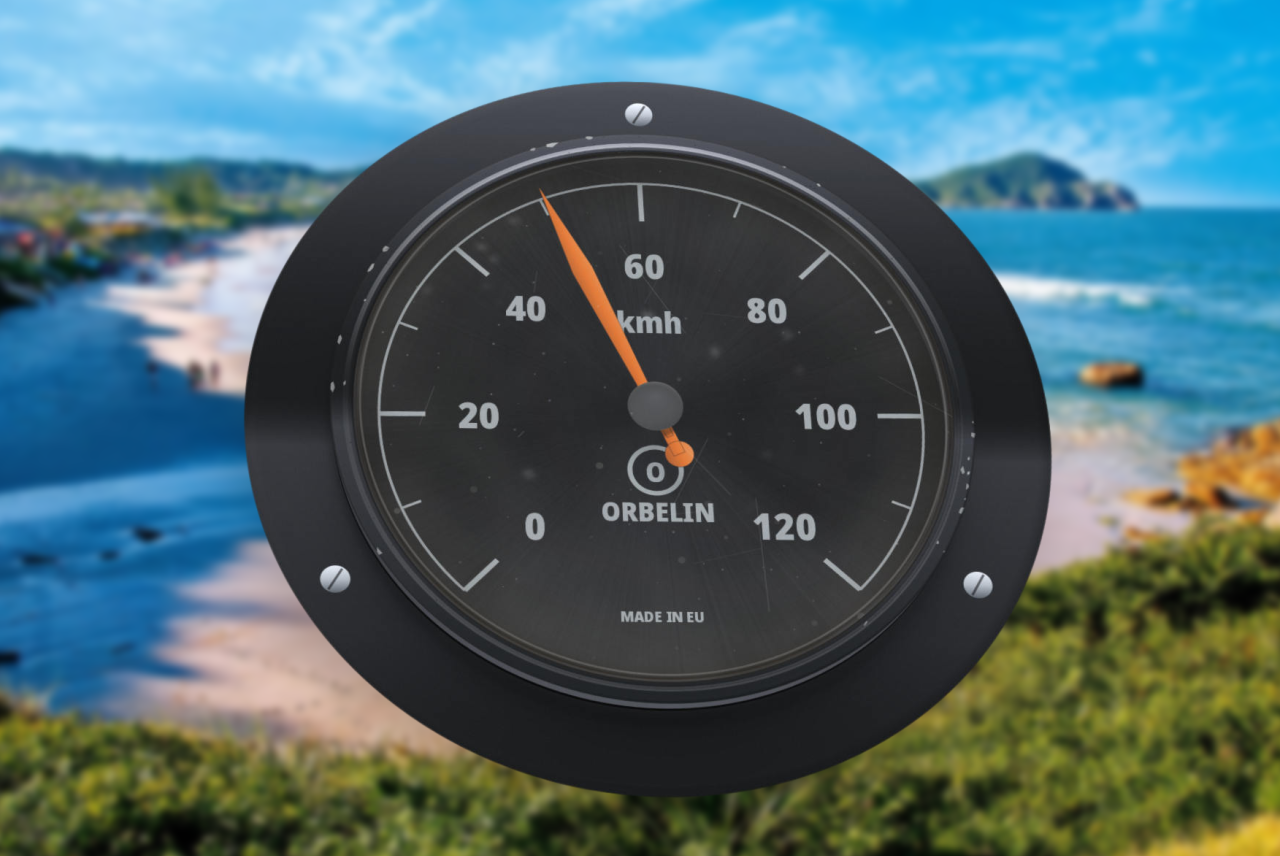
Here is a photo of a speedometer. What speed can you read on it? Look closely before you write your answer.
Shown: 50 km/h
